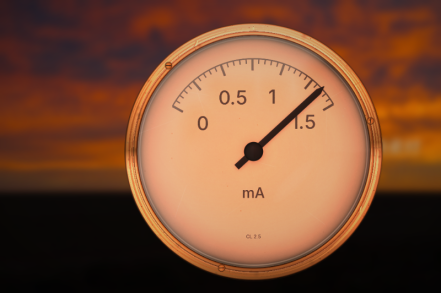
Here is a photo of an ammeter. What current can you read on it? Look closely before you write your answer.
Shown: 1.35 mA
